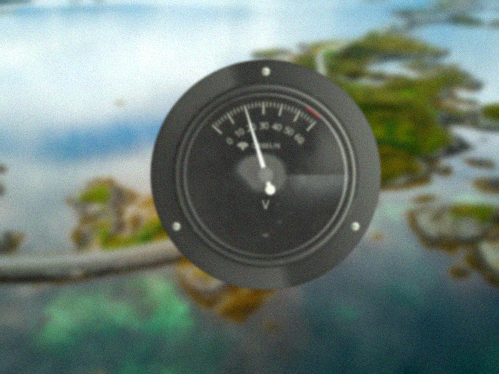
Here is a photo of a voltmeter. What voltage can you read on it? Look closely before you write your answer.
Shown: 20 V
